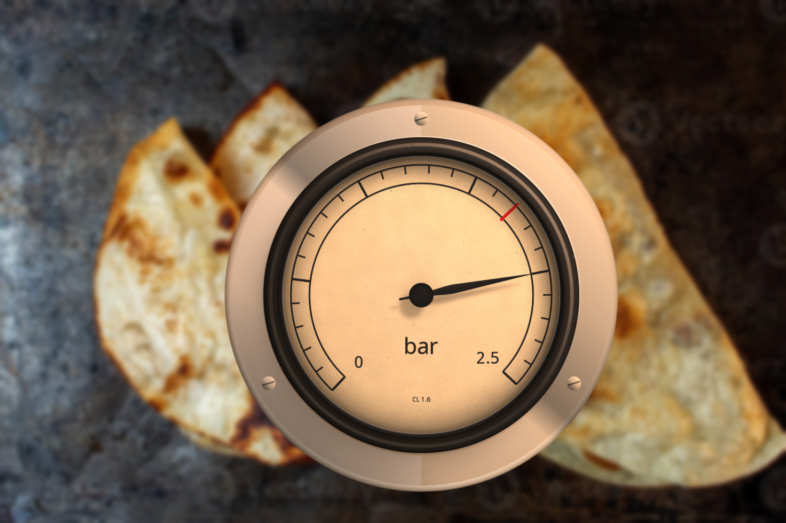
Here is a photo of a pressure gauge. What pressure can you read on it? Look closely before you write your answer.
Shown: 2 bar
